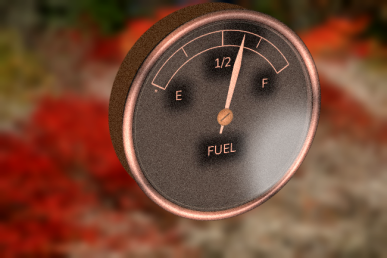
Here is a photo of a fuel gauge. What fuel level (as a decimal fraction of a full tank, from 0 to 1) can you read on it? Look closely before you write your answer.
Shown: 0.625
